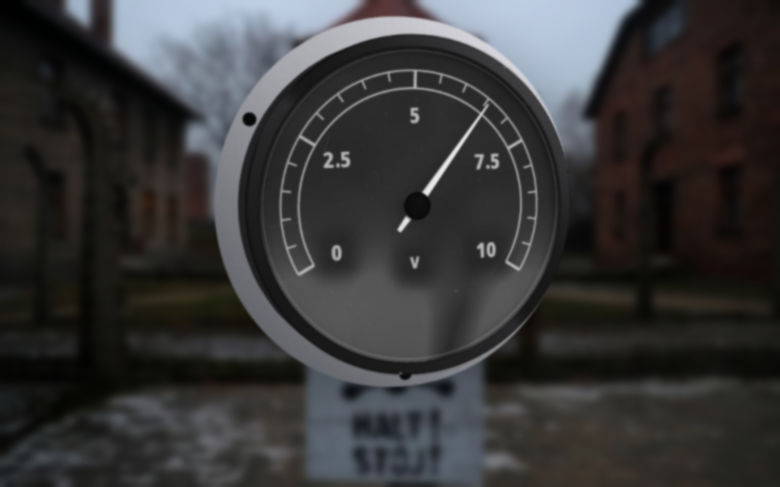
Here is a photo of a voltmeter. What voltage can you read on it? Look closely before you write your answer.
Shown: 6.5 V
